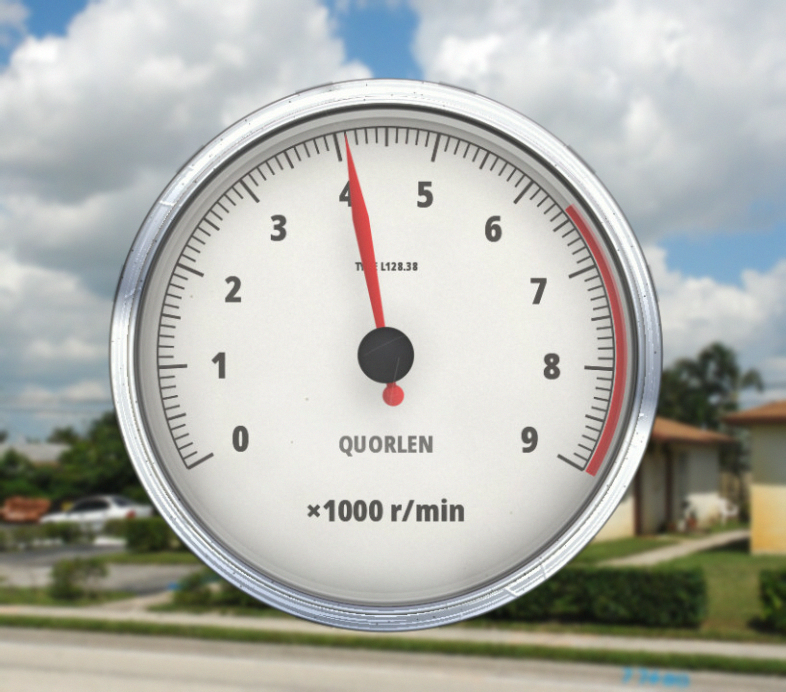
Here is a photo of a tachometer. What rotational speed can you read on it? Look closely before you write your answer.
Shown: 4100 rpm
